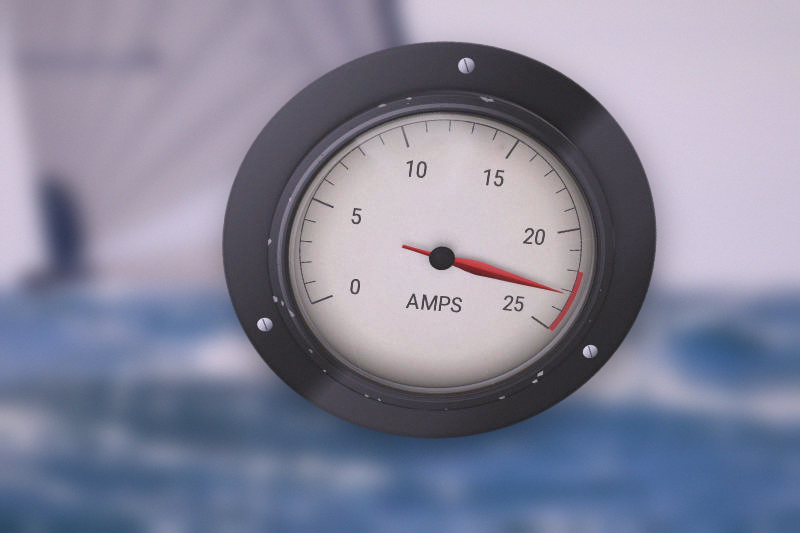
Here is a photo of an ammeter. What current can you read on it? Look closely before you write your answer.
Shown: 23 A
